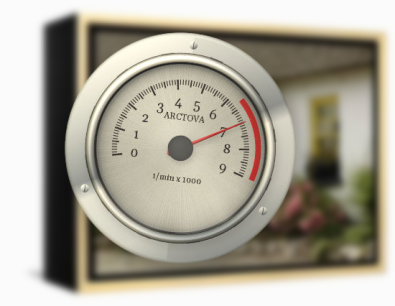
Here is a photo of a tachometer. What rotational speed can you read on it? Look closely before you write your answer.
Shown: 7000 rpm
